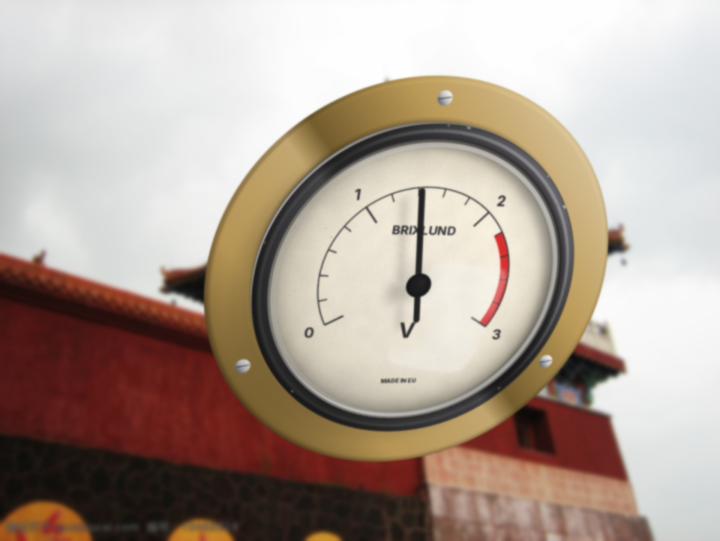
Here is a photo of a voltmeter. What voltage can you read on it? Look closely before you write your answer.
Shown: 1.4 V
